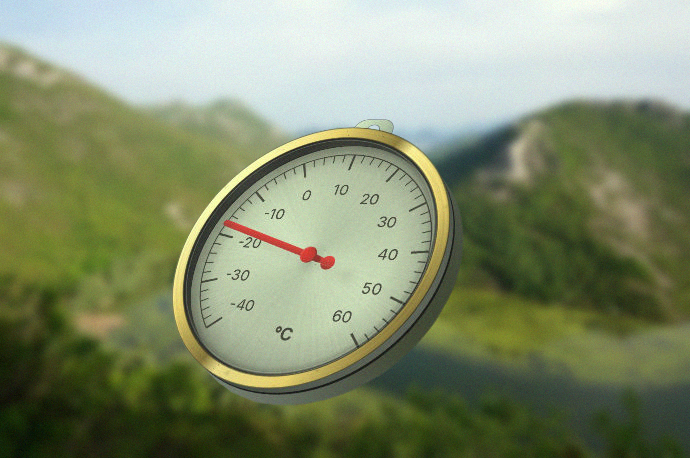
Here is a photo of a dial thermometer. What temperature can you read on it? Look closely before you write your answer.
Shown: -18 °C
